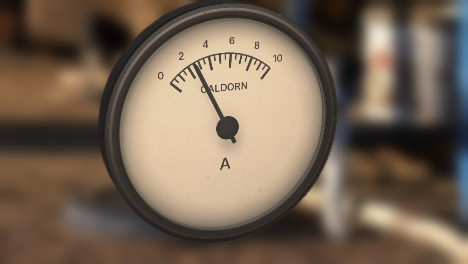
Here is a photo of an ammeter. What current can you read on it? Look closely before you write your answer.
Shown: 2.5 A
